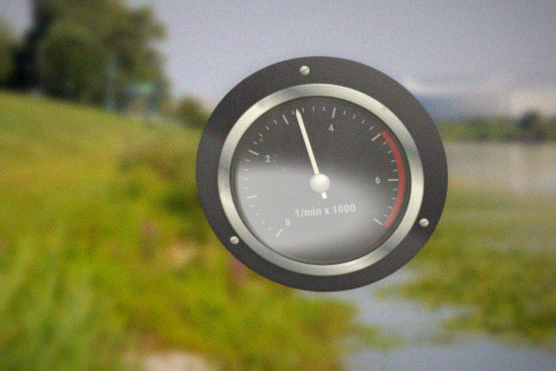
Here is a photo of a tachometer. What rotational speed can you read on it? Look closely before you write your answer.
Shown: 3300 rpm
